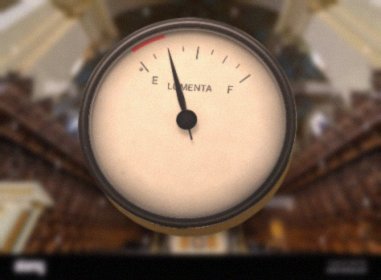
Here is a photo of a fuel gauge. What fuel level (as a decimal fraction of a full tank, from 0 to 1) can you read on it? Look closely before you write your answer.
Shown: 0.25
